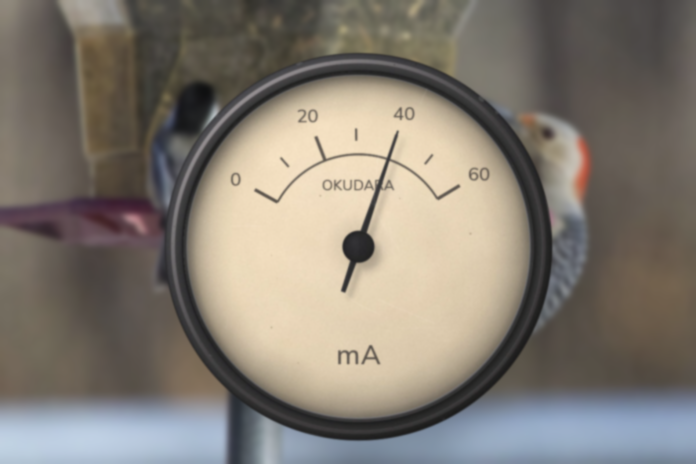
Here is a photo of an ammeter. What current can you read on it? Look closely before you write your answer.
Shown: 40 mA
